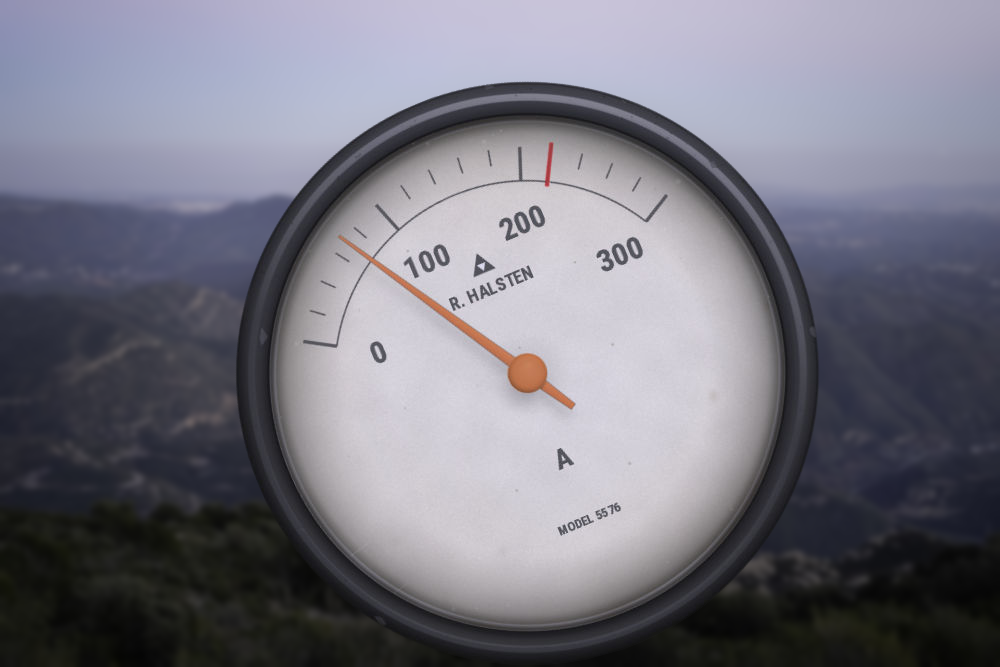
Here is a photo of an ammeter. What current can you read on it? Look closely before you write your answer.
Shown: 70 A
